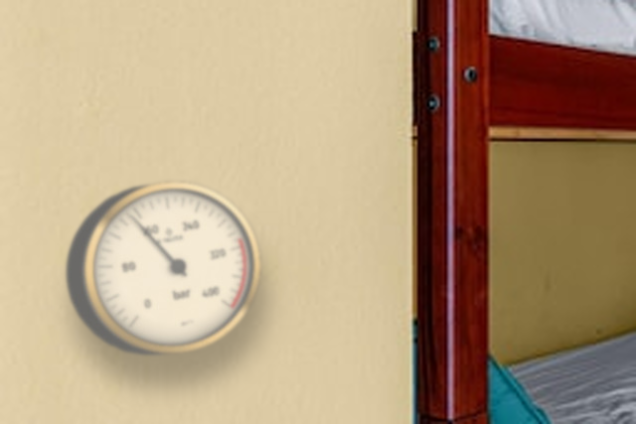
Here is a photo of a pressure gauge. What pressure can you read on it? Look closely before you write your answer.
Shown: 150 bar
